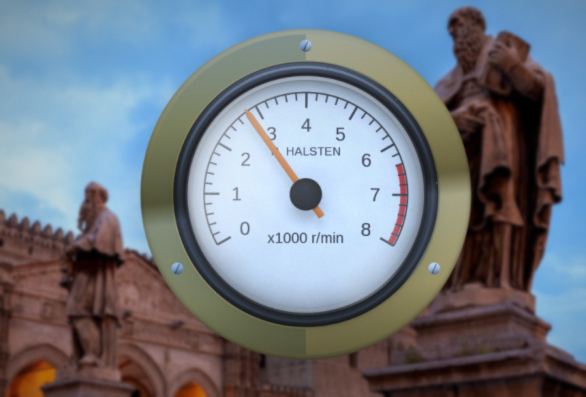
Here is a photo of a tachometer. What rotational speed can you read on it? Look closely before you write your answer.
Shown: 2800 rpm
